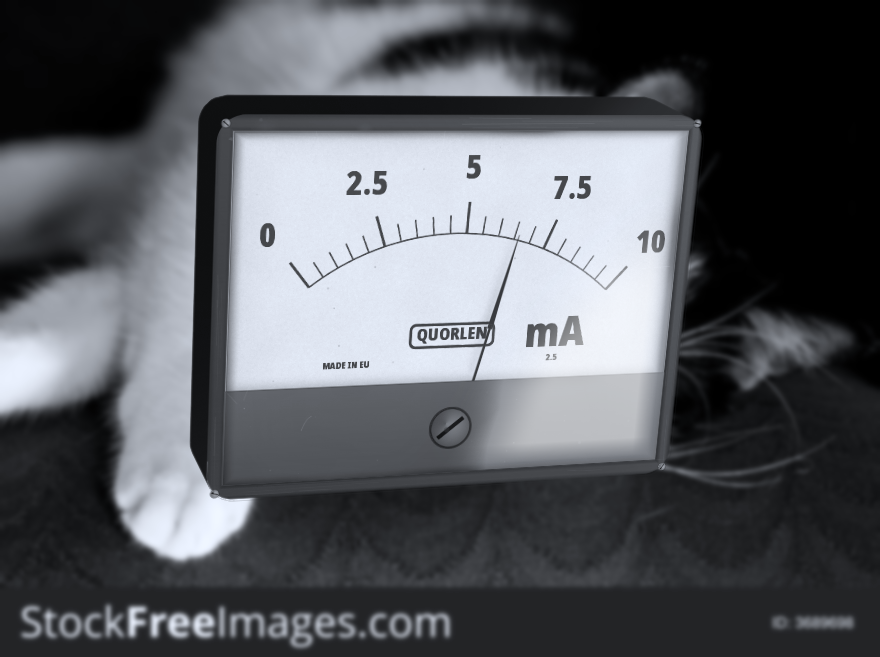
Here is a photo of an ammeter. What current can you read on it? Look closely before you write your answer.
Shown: 6.5 mA
